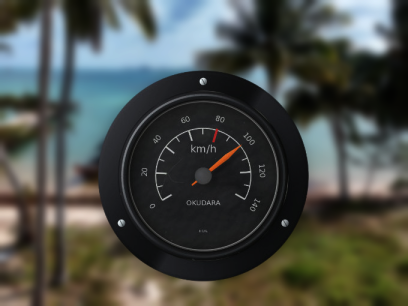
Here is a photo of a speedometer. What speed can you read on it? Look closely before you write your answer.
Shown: 100 km/h
